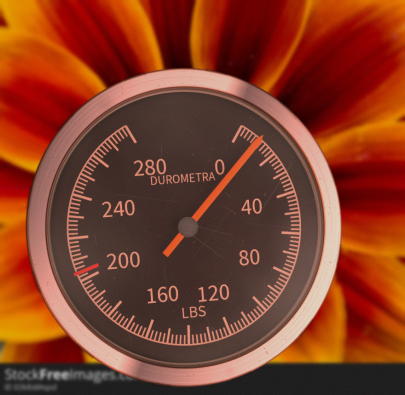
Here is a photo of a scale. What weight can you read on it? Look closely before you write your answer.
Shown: 10 lb
